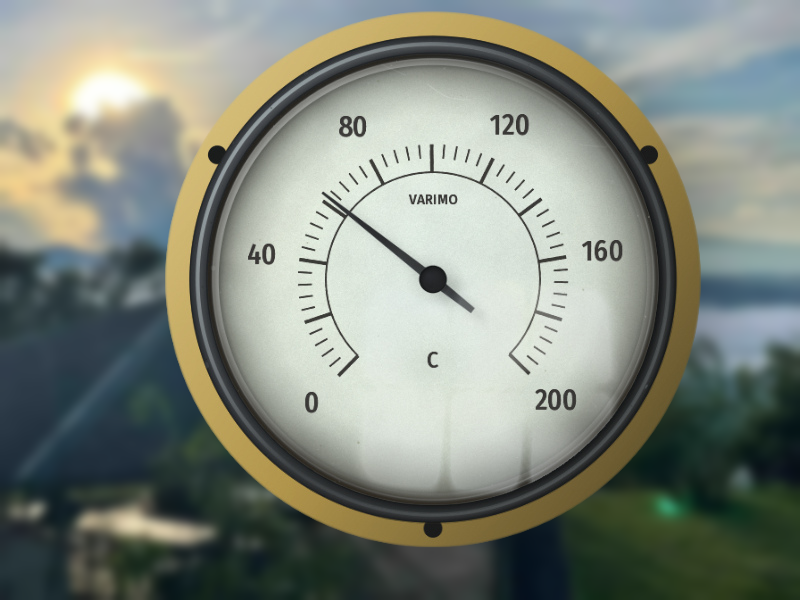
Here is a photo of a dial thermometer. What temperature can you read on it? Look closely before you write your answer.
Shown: 62 °C
